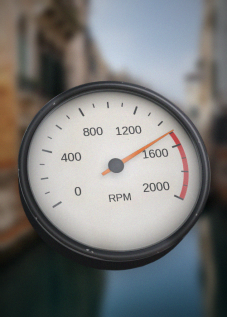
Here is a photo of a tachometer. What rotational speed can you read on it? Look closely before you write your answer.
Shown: 1500 rpm
